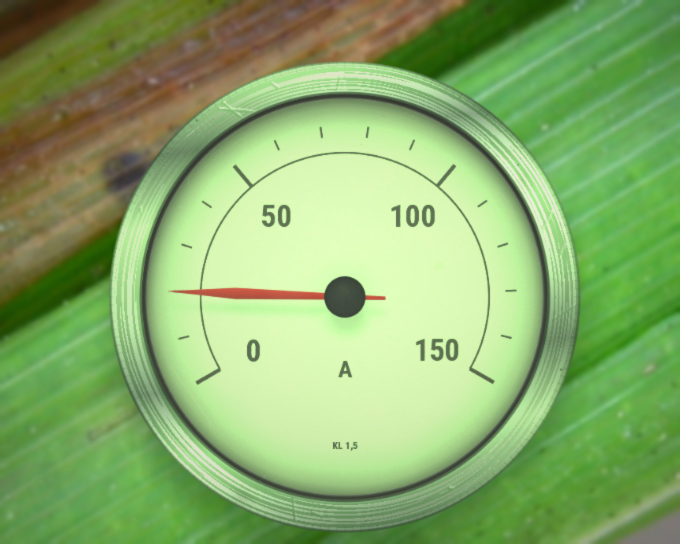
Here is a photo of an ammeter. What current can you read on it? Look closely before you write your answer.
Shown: 20 A
